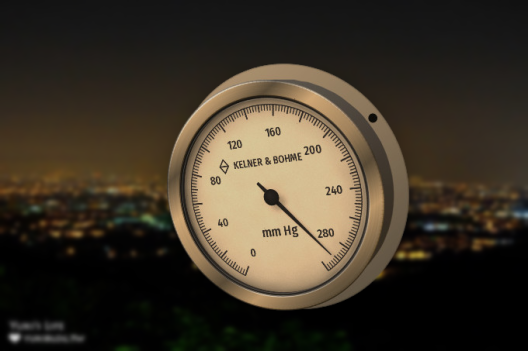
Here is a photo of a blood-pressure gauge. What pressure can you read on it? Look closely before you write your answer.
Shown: 290 mmHg
